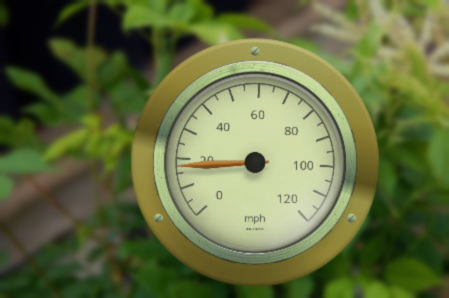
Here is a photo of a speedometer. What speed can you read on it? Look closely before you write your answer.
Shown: 17.5 mph
